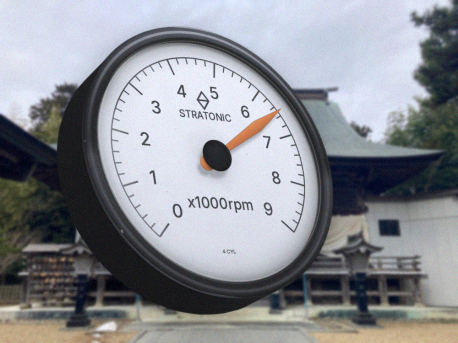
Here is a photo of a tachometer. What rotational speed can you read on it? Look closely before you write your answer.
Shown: 6500 rpm
